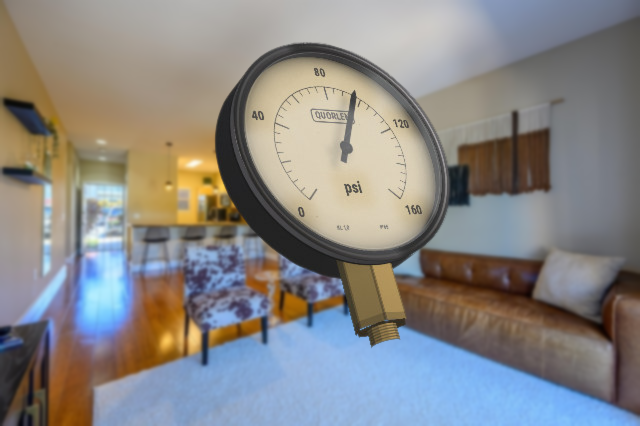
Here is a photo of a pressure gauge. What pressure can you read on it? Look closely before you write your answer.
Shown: 95 psi
